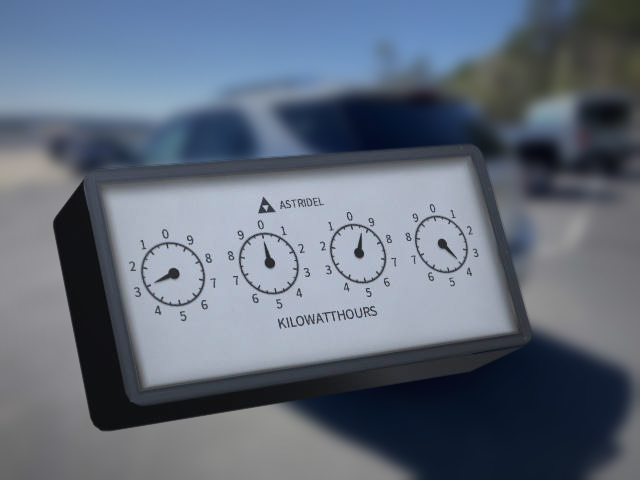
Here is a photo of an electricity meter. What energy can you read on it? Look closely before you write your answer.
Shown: 2994 kWh
